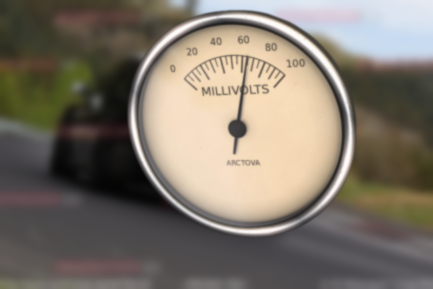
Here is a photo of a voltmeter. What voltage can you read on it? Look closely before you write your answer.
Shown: 65 mV
